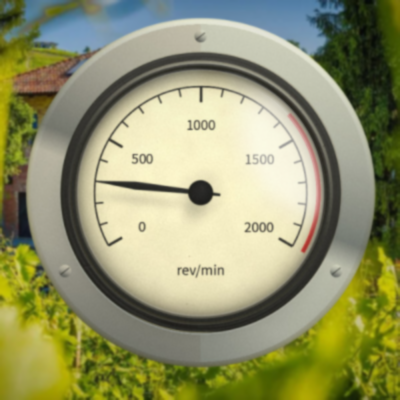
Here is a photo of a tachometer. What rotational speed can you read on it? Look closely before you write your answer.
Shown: 300 rpm
